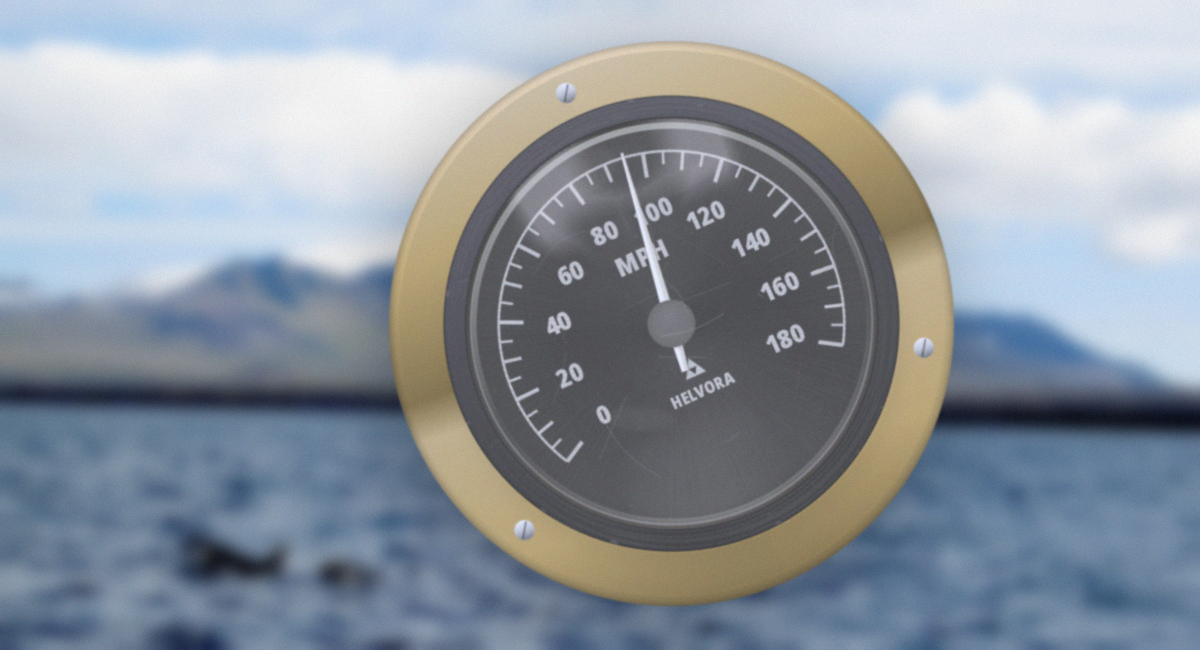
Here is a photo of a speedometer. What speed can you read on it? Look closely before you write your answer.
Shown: 95 mph
